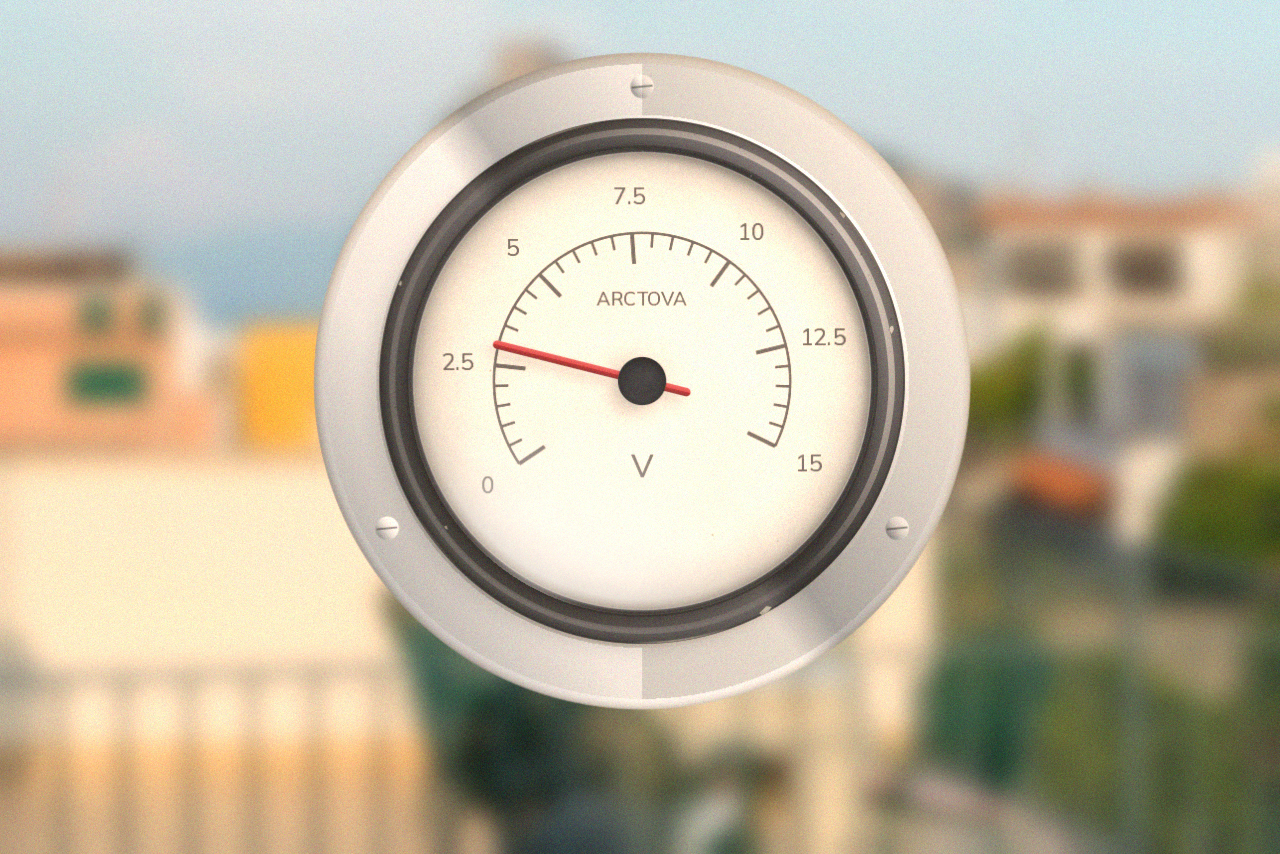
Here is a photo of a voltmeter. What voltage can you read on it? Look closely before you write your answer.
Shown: 3 V
